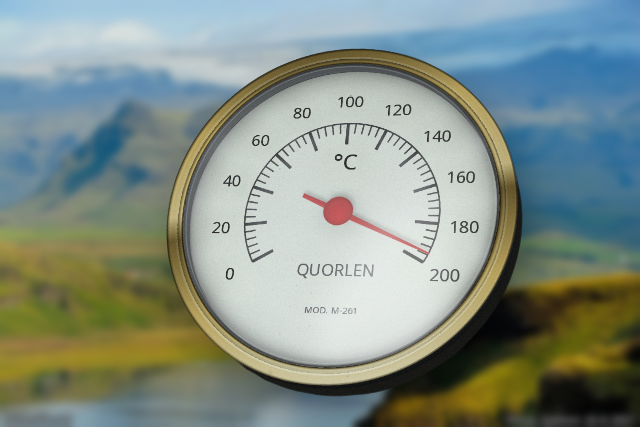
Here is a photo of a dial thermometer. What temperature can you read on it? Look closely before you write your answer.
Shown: 196 °C
